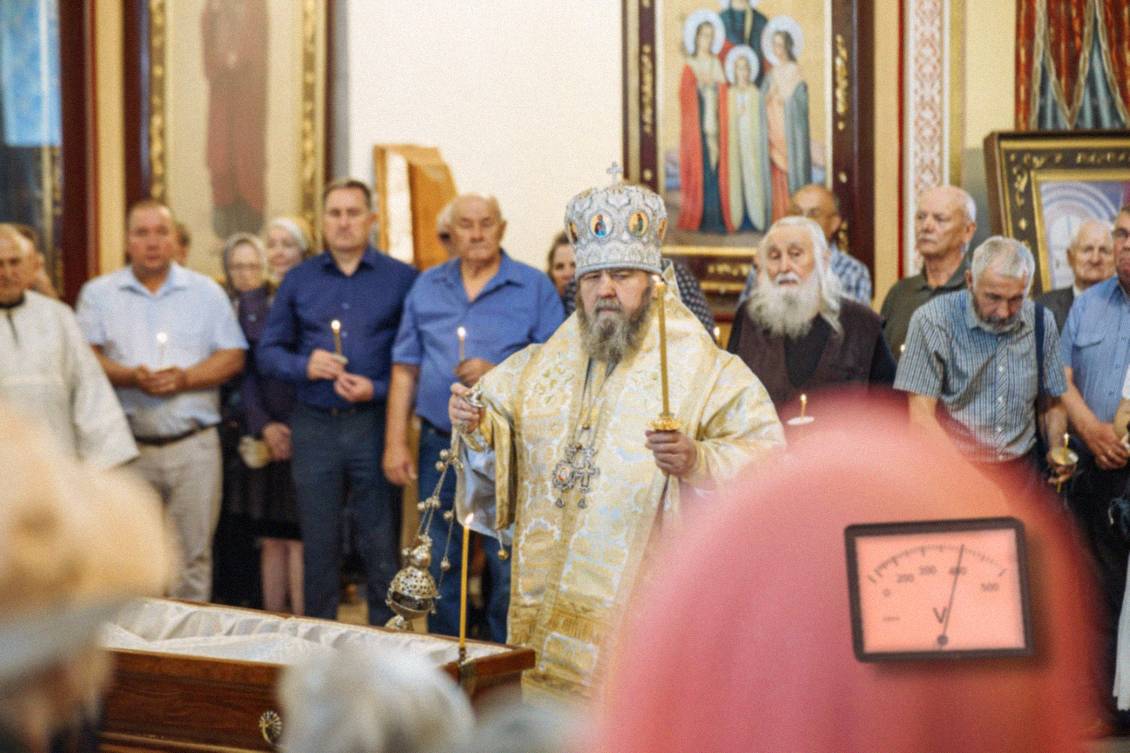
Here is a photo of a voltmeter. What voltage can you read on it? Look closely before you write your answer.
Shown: 400 V
